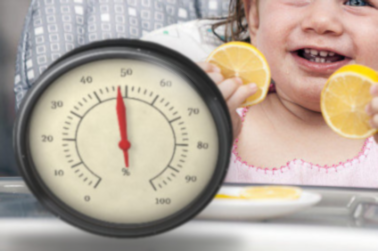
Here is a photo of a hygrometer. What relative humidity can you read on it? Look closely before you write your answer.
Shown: 48 %
